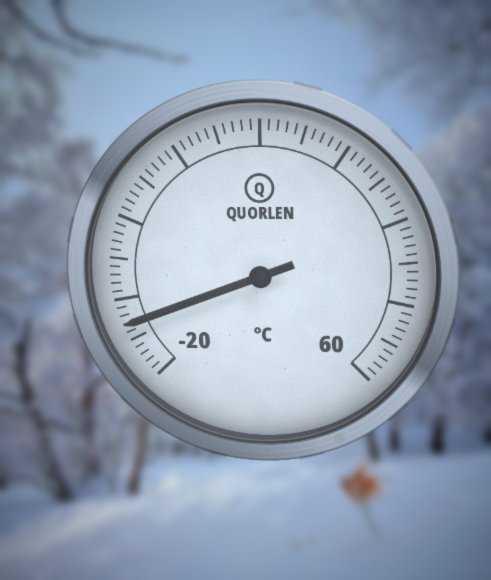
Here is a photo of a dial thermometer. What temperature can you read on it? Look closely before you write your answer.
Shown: -13 °C
